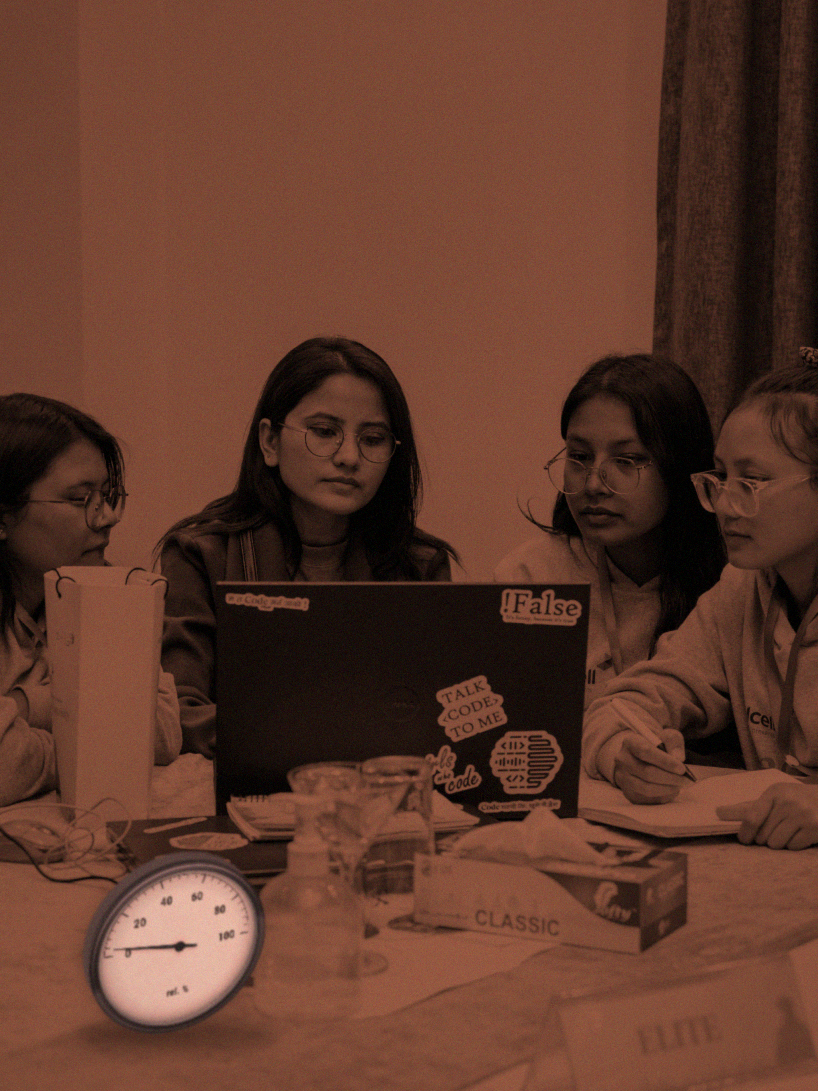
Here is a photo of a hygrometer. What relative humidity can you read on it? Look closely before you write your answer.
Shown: 4 %
